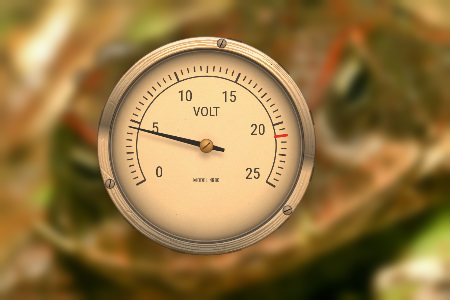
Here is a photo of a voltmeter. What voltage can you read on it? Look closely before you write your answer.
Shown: 4.5 V
